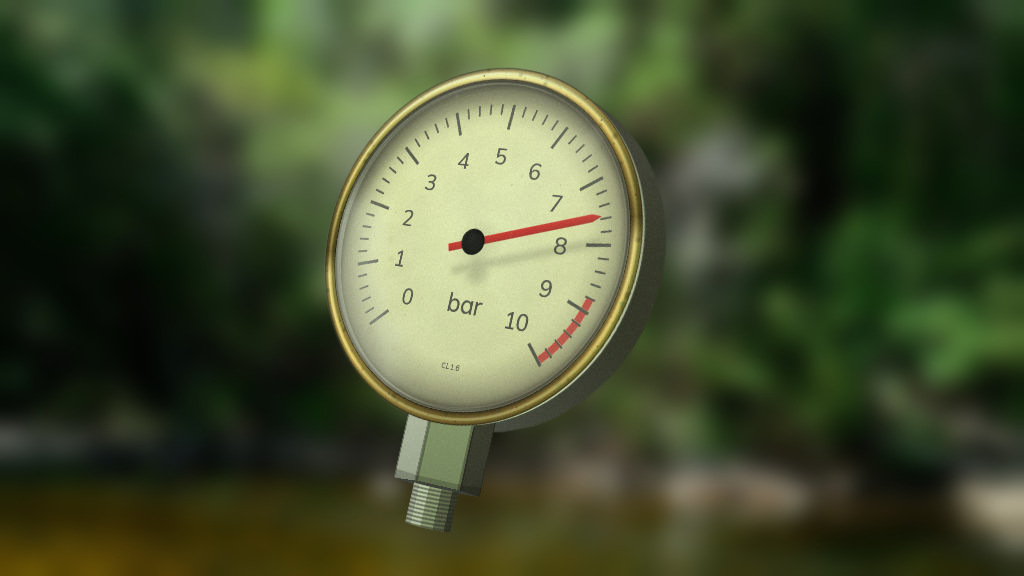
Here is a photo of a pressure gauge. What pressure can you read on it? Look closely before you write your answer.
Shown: 7.6 bar
